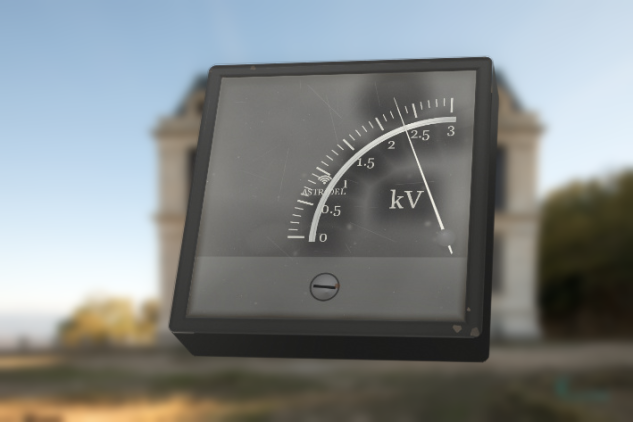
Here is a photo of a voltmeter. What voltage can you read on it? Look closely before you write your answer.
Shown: 2.3 kV
